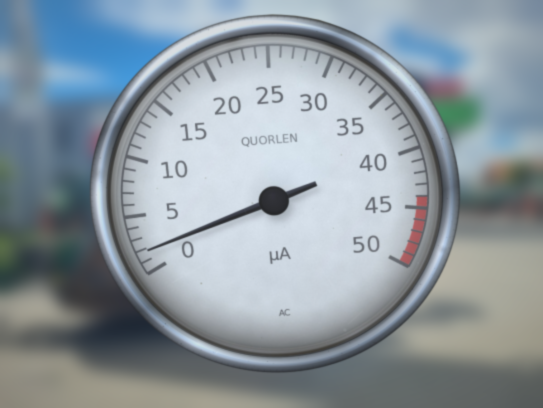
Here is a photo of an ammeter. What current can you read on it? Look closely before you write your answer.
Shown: 2 µA
